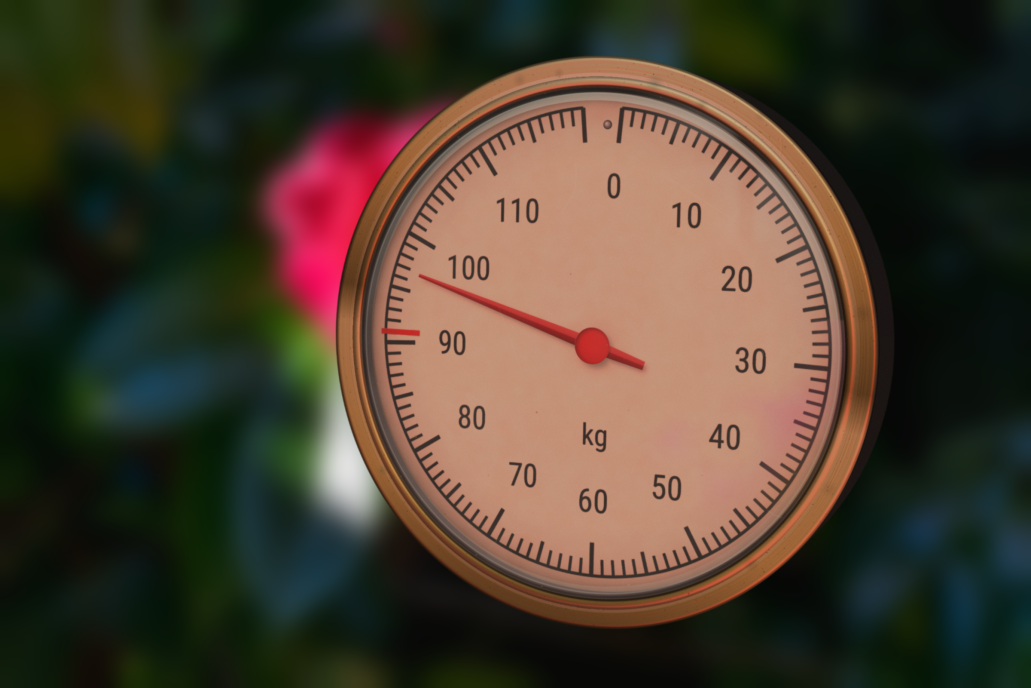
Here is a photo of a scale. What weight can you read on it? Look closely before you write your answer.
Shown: 97 kg
